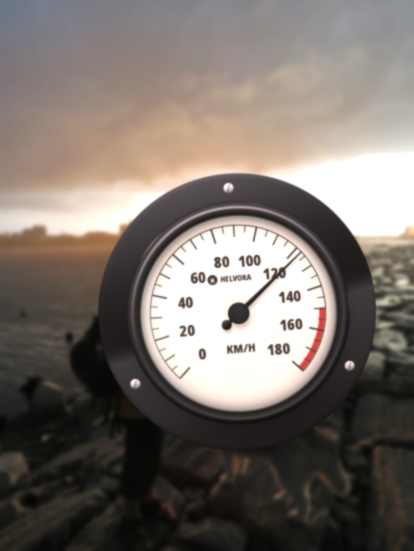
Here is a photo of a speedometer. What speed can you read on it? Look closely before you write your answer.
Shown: 122.5 km/h
